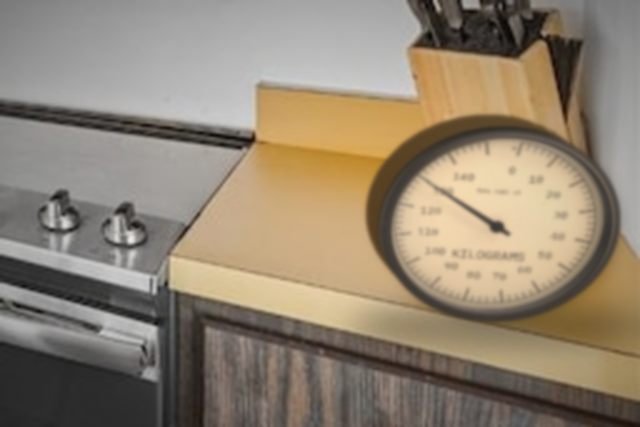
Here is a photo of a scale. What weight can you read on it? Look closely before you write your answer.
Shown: 130 kg
